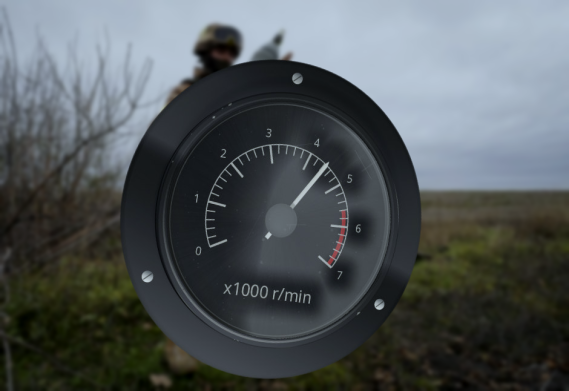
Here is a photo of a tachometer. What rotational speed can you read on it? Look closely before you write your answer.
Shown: 4400 rpm
